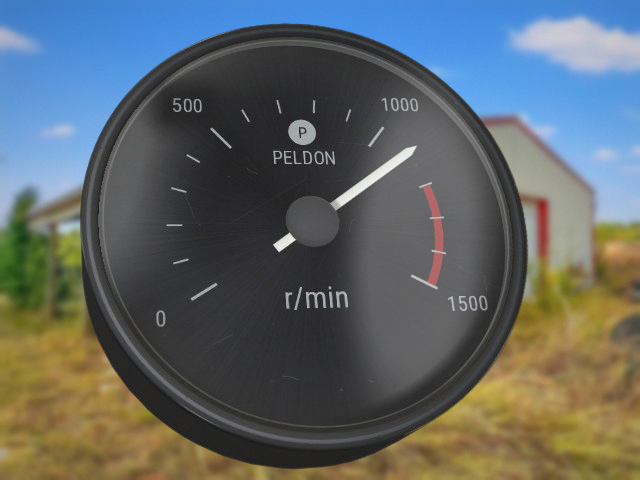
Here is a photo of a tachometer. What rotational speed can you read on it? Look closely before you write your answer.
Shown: 1100 rpm
